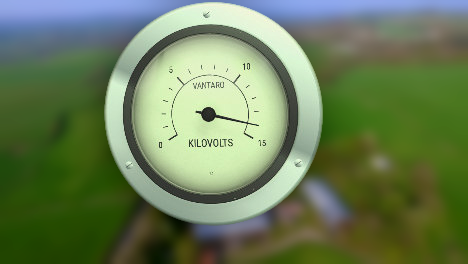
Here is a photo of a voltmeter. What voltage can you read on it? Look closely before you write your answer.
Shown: 14 kV
